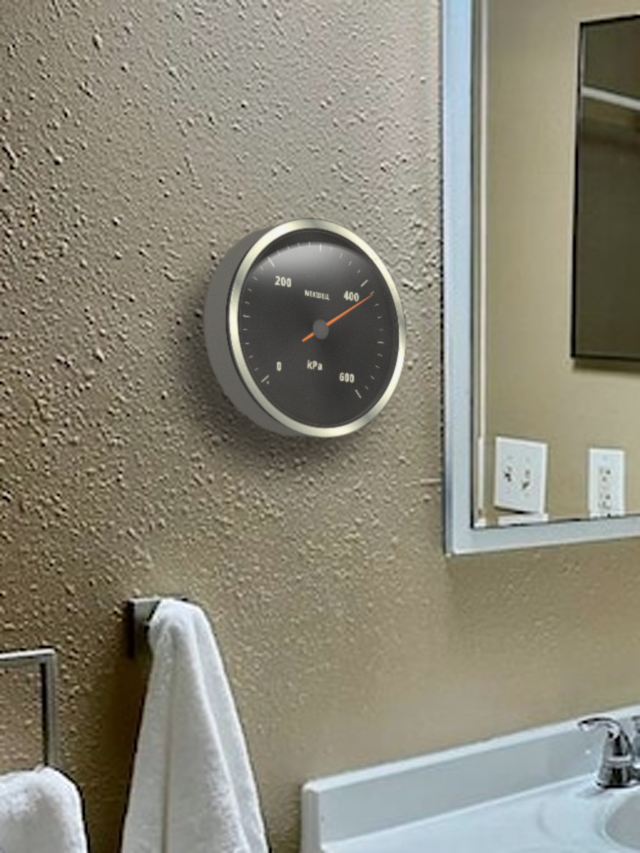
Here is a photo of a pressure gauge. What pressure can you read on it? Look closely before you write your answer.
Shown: 420 kPa
